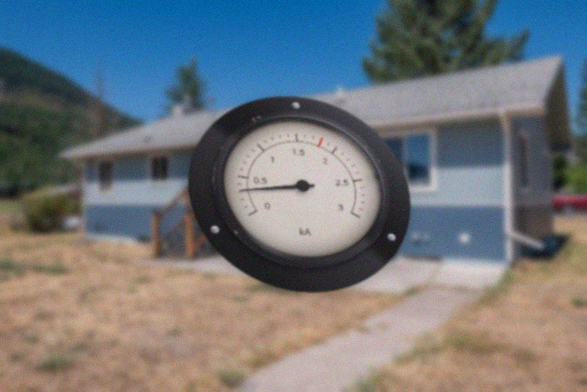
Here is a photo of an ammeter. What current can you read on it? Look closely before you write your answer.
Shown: 0.3 kA
